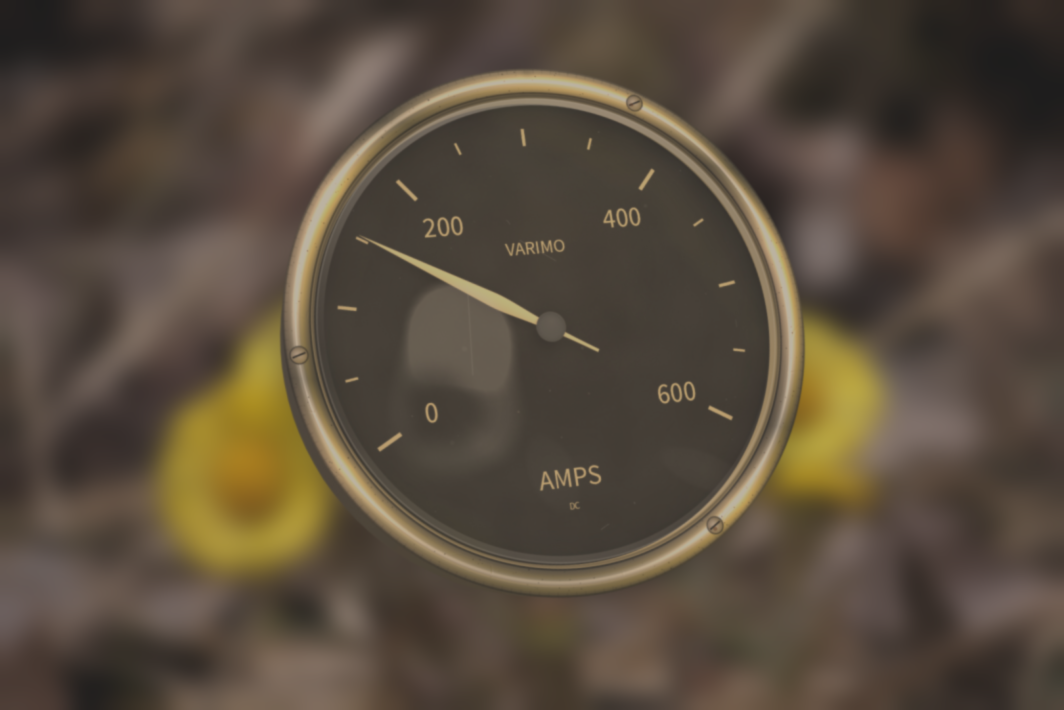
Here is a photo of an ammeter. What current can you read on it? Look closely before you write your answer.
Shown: 150 A
